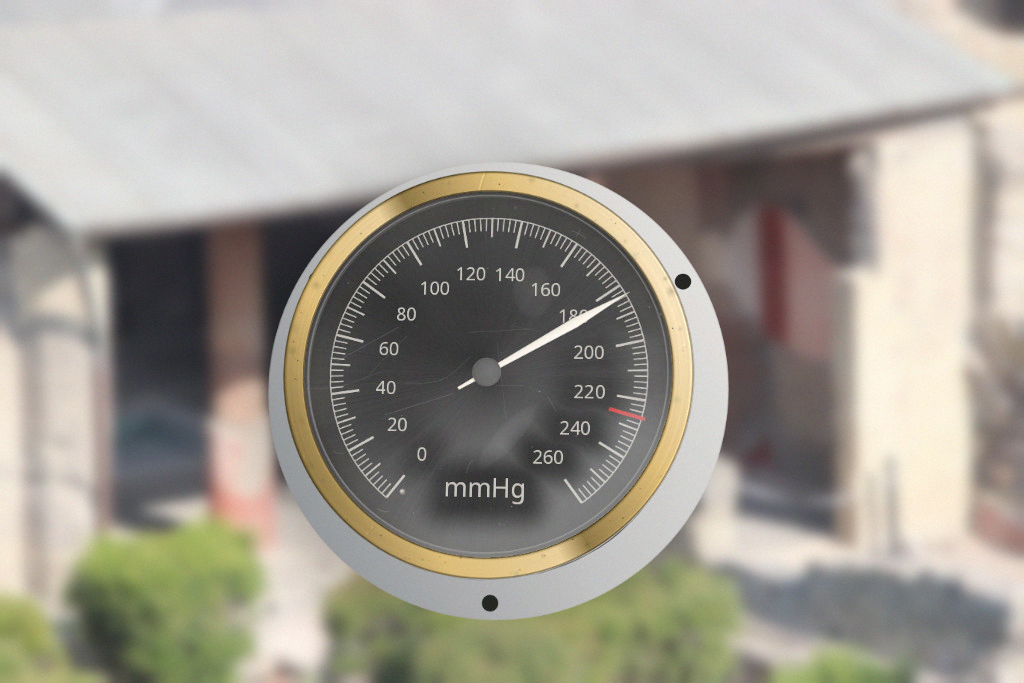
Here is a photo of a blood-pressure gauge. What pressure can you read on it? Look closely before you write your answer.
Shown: 184 mmHg
